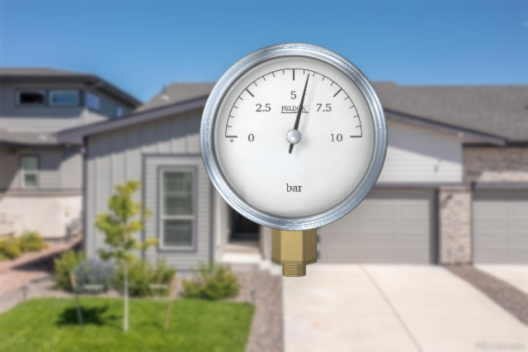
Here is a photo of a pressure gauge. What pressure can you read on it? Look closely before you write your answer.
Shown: 5.75 bar
